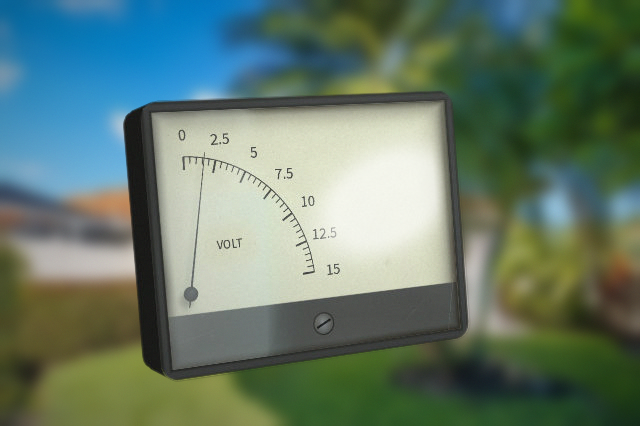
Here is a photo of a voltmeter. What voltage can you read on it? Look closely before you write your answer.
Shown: 1.5 V
